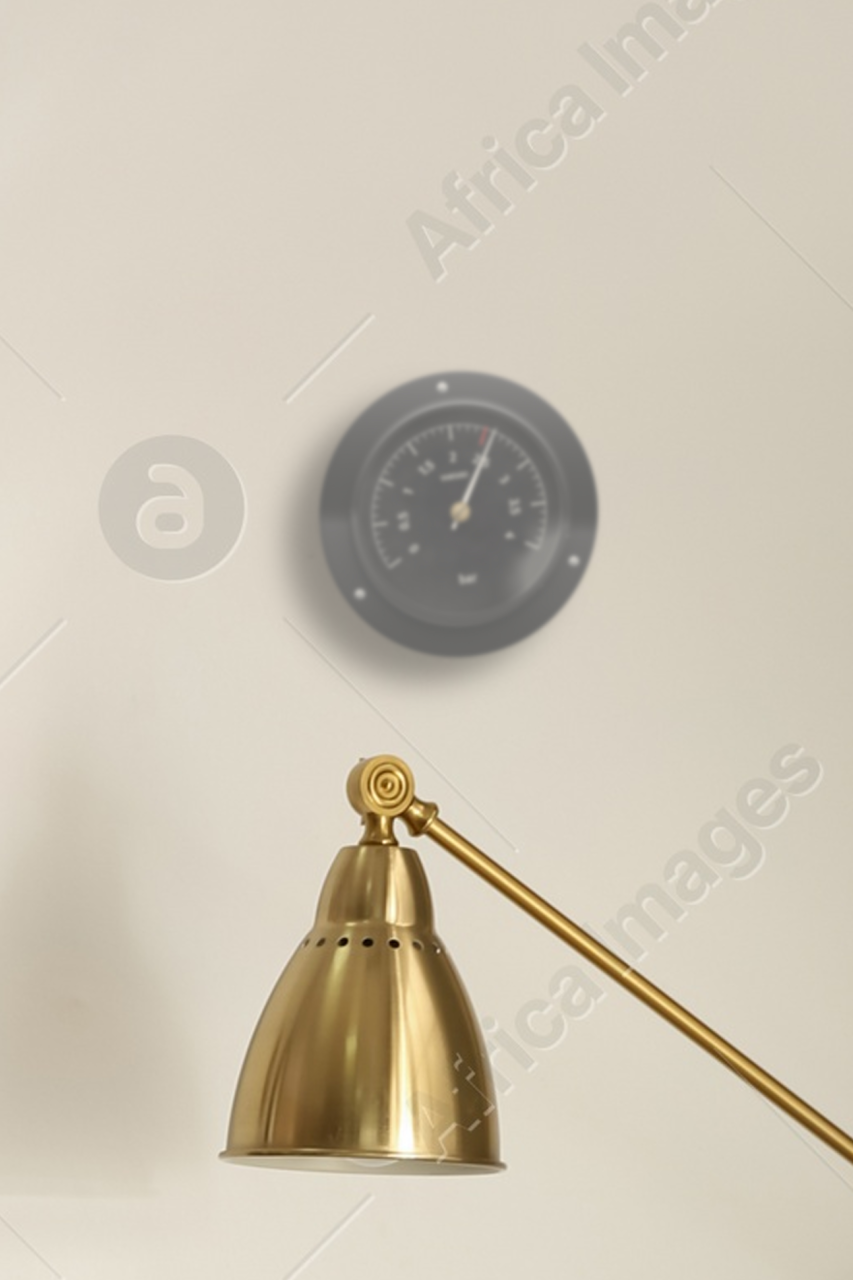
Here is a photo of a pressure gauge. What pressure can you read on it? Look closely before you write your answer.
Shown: 2.5 bar
